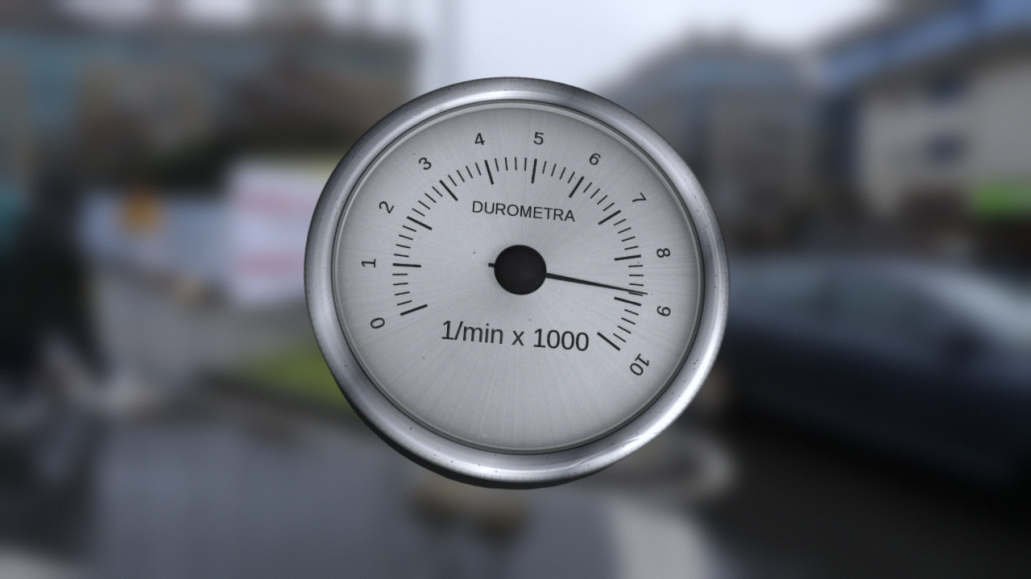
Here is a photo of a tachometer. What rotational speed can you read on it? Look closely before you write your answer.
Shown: 8800 rpm
